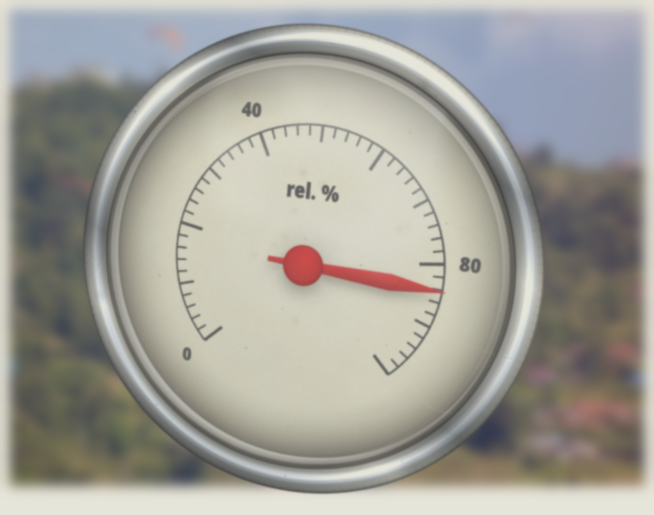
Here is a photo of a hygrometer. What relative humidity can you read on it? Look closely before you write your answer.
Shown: 84 %
